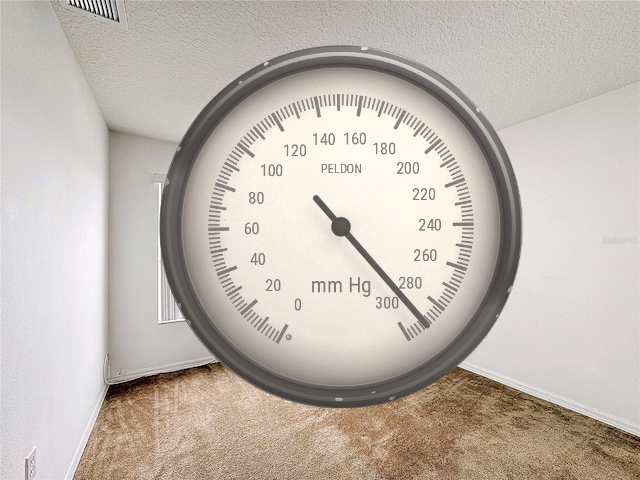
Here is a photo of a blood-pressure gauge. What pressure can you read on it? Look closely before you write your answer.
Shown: 290 mmHg
